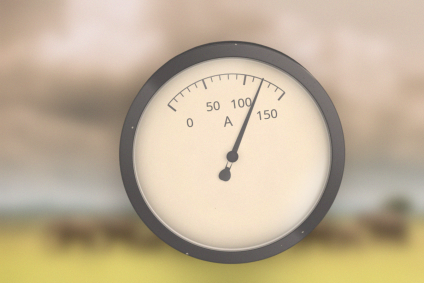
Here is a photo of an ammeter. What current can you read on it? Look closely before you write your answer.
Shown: 120 A
